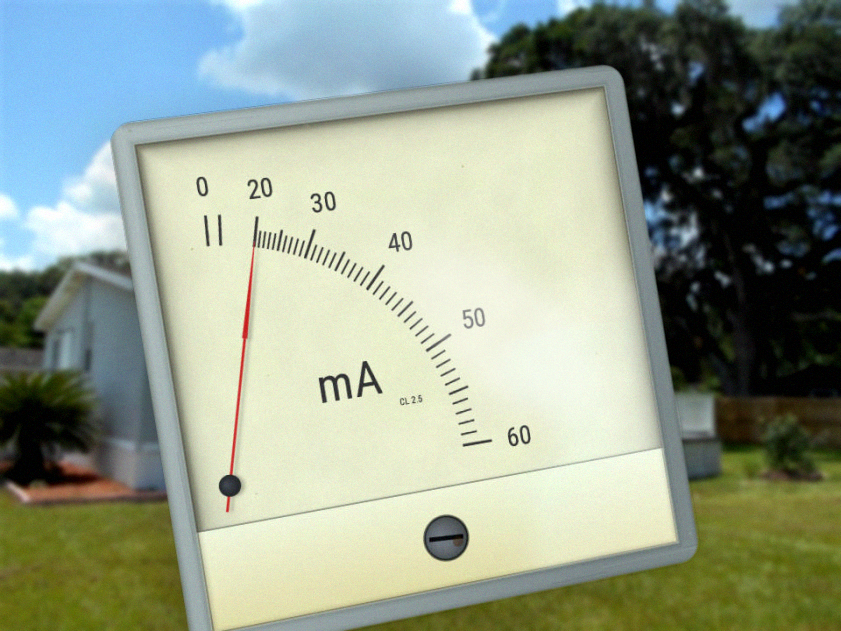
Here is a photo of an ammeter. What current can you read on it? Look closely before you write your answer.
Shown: 20 mA
